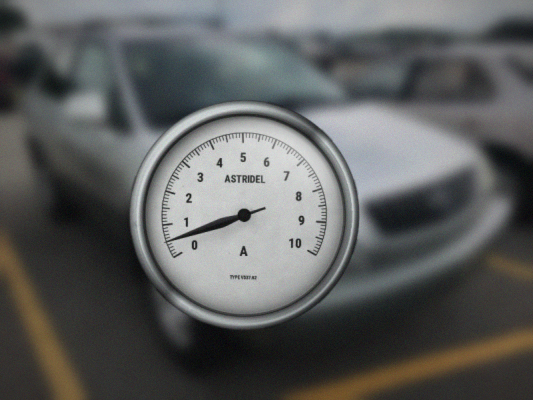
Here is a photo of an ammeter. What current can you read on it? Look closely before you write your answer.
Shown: 0.5 A
